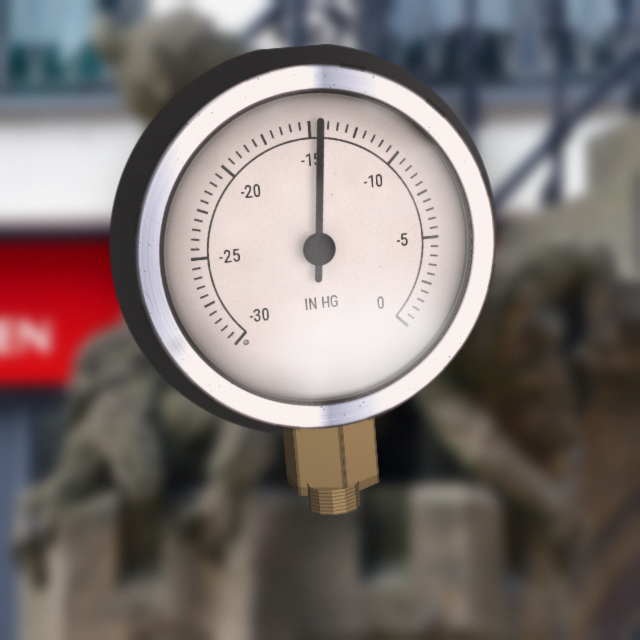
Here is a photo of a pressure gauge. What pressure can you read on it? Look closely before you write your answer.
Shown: -14.5 inHg
